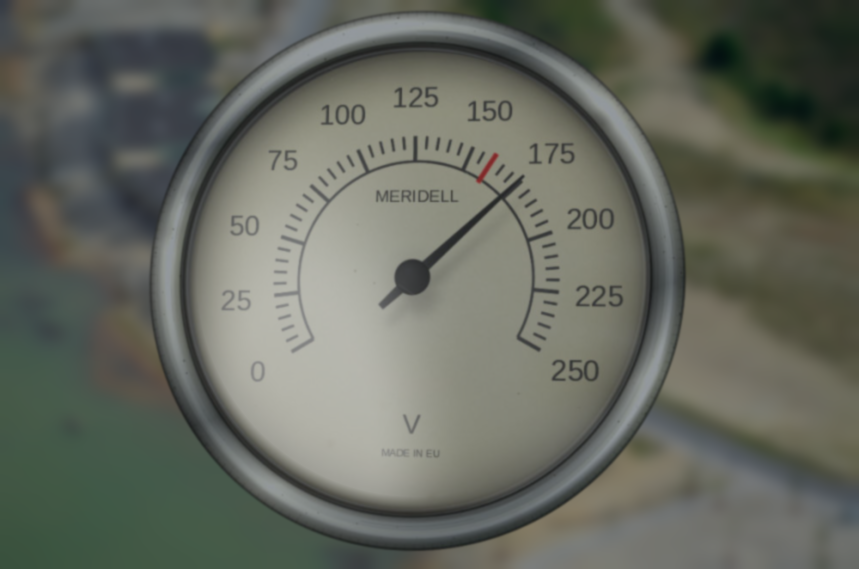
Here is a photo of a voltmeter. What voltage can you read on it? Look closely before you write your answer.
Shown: 175 V
